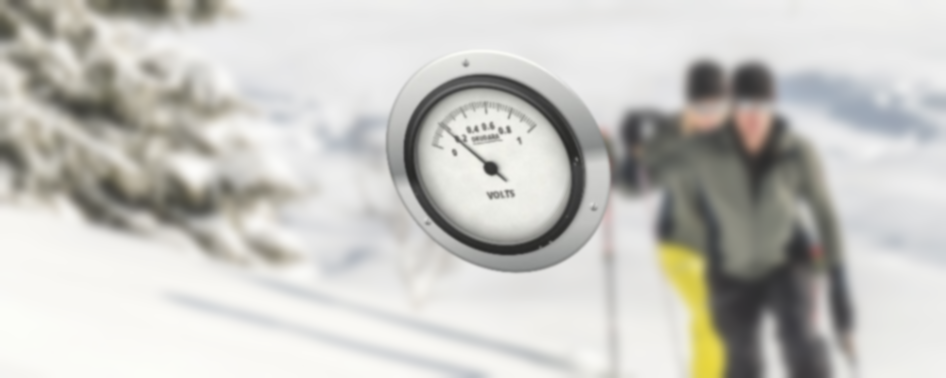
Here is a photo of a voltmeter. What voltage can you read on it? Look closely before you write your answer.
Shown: 0.2 V
